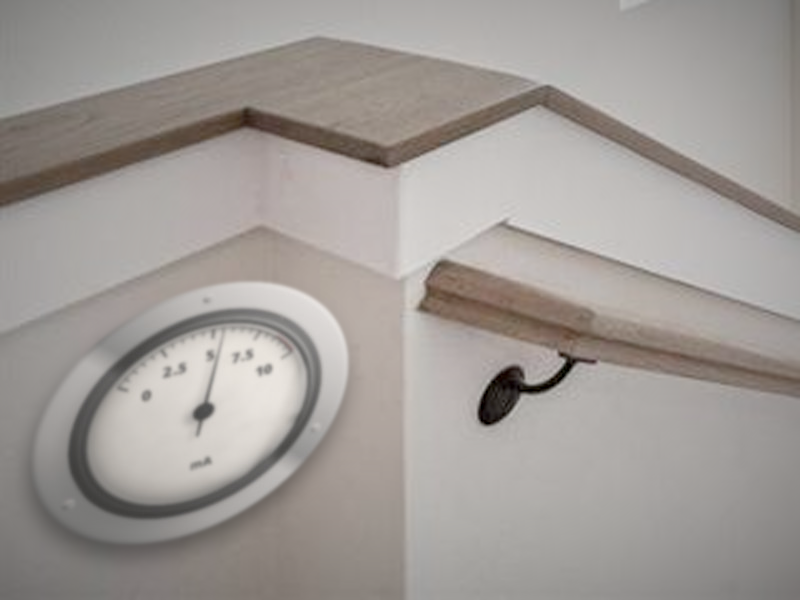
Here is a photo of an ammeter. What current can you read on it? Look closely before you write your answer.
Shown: 5.5 mA
